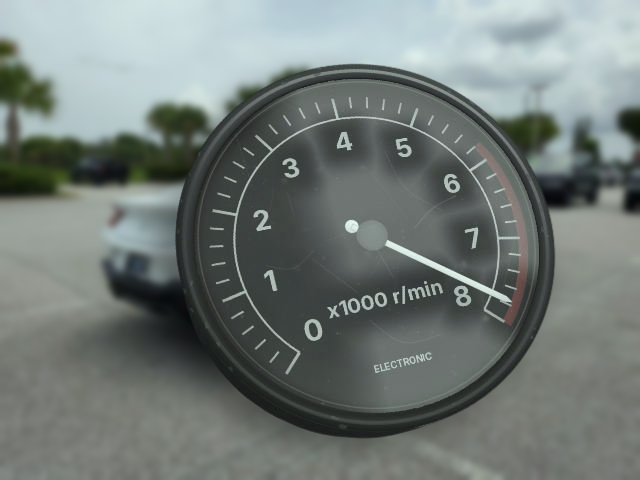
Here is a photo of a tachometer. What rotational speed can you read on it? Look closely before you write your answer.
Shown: 7800 rpm
